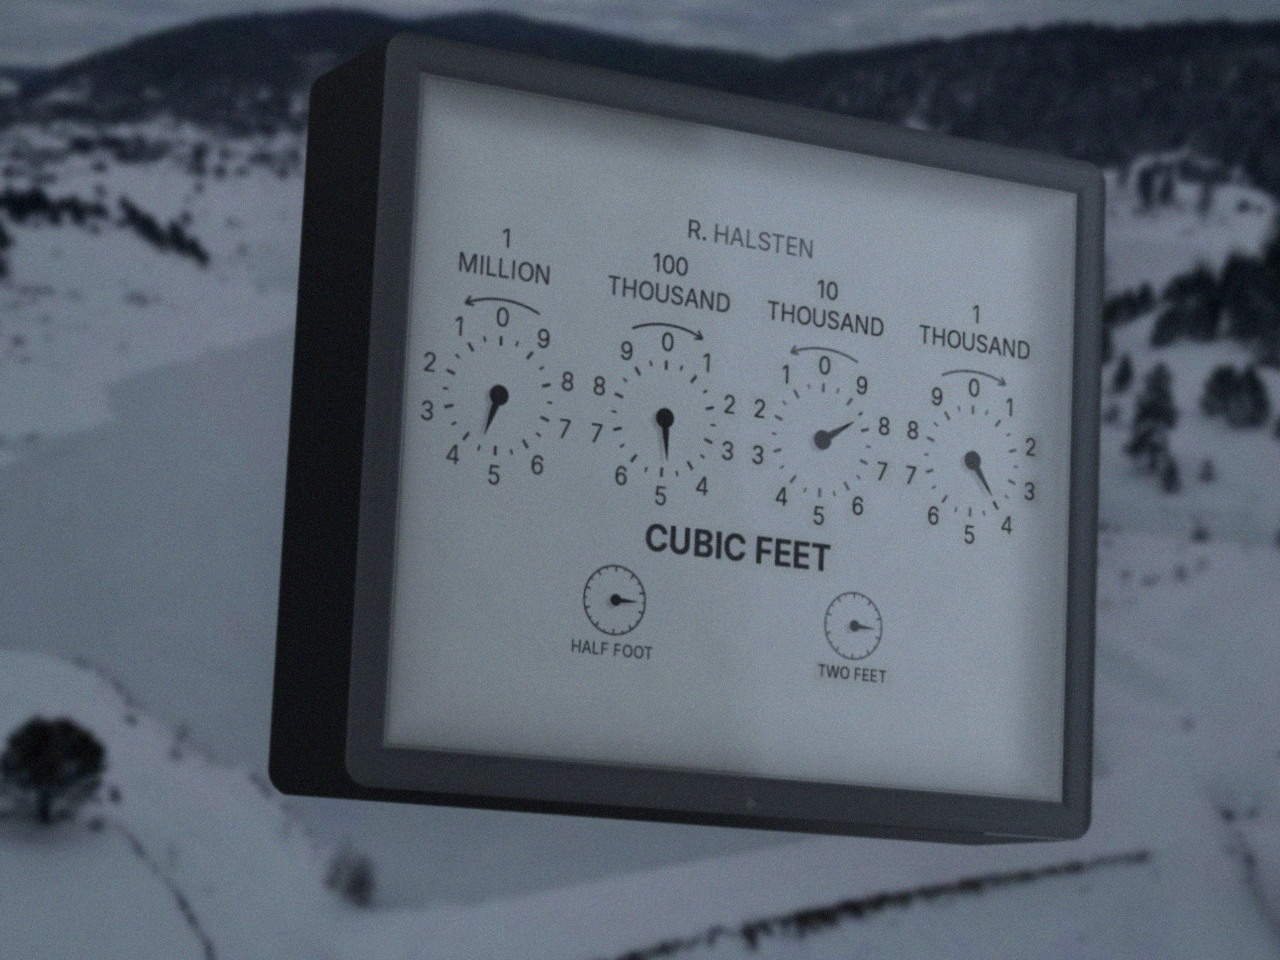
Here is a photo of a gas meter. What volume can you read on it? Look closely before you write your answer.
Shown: 448400 ft³
